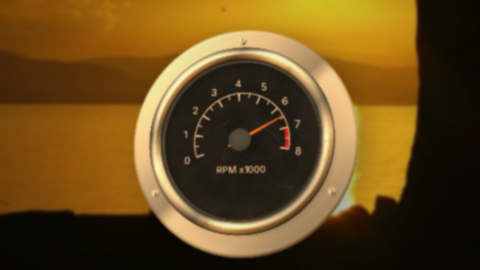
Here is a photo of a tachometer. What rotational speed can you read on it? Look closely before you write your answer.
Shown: 6500 rpm
